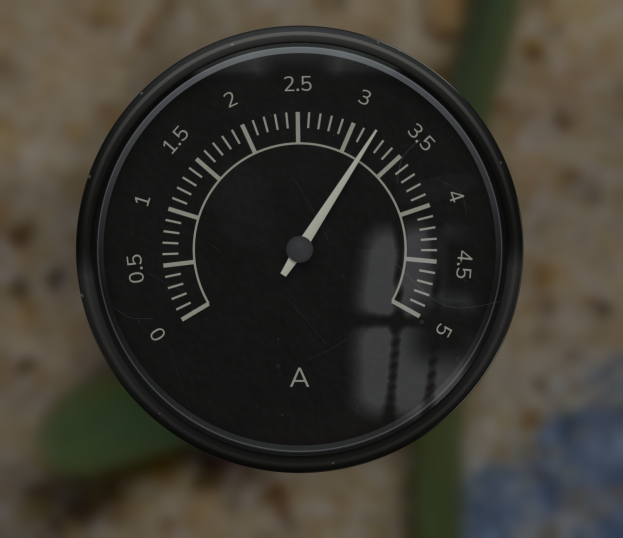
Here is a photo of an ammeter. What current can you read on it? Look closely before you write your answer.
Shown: 3.2 A
